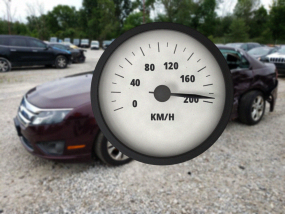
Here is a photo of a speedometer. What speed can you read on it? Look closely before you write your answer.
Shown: 195 km/h
